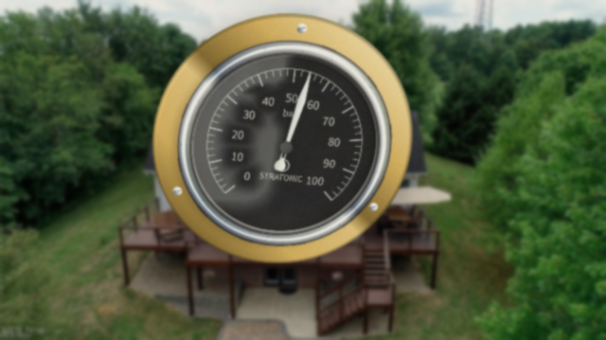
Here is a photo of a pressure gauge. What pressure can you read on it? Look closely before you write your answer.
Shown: 54 bar
